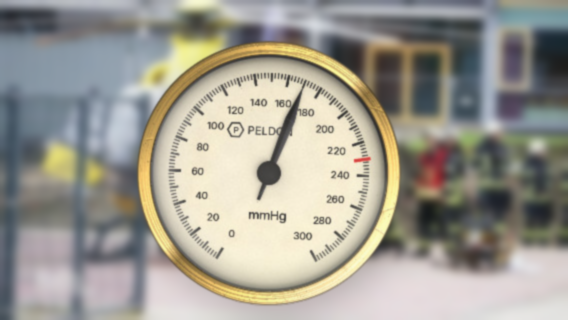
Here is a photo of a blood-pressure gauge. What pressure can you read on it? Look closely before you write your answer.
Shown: 170 mmHg
